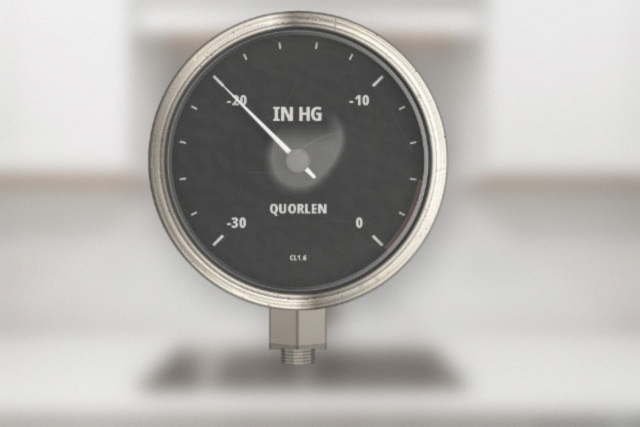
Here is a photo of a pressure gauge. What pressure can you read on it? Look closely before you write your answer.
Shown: -20 inHg
